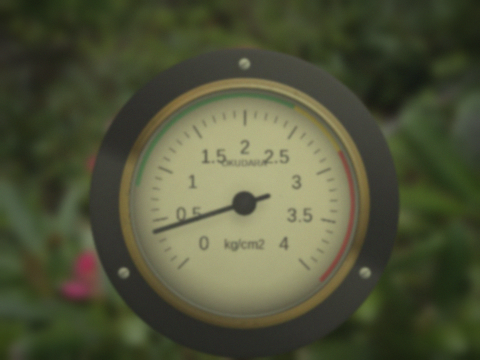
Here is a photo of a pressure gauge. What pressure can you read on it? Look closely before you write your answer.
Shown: 0.4 kg/cm²
